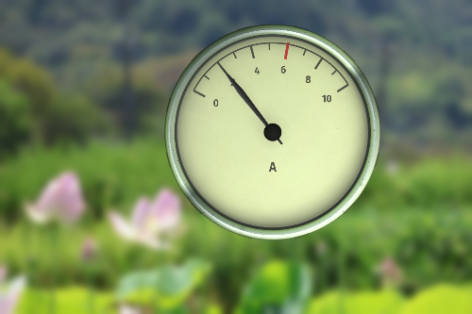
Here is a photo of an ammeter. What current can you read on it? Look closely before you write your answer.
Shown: 2 A
